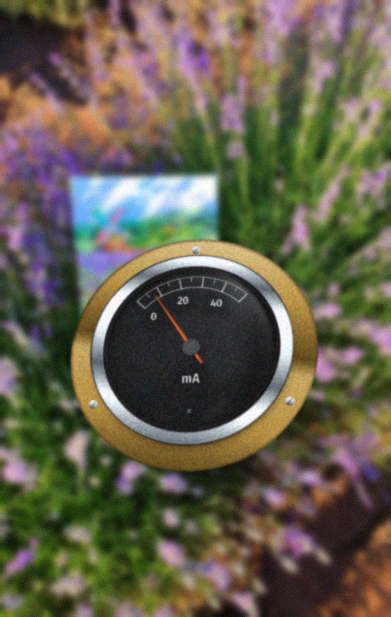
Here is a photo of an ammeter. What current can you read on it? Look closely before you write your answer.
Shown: 7.5 mA
